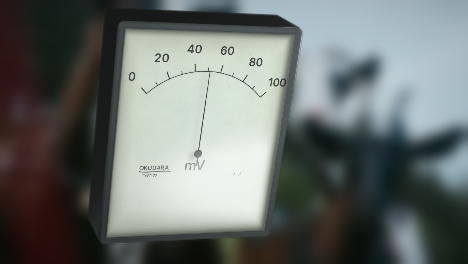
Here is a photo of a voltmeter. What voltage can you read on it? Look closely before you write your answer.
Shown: 50 mV
